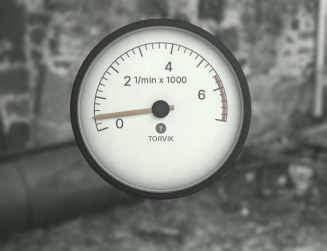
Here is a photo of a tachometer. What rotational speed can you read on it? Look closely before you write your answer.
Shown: 400 rpm
